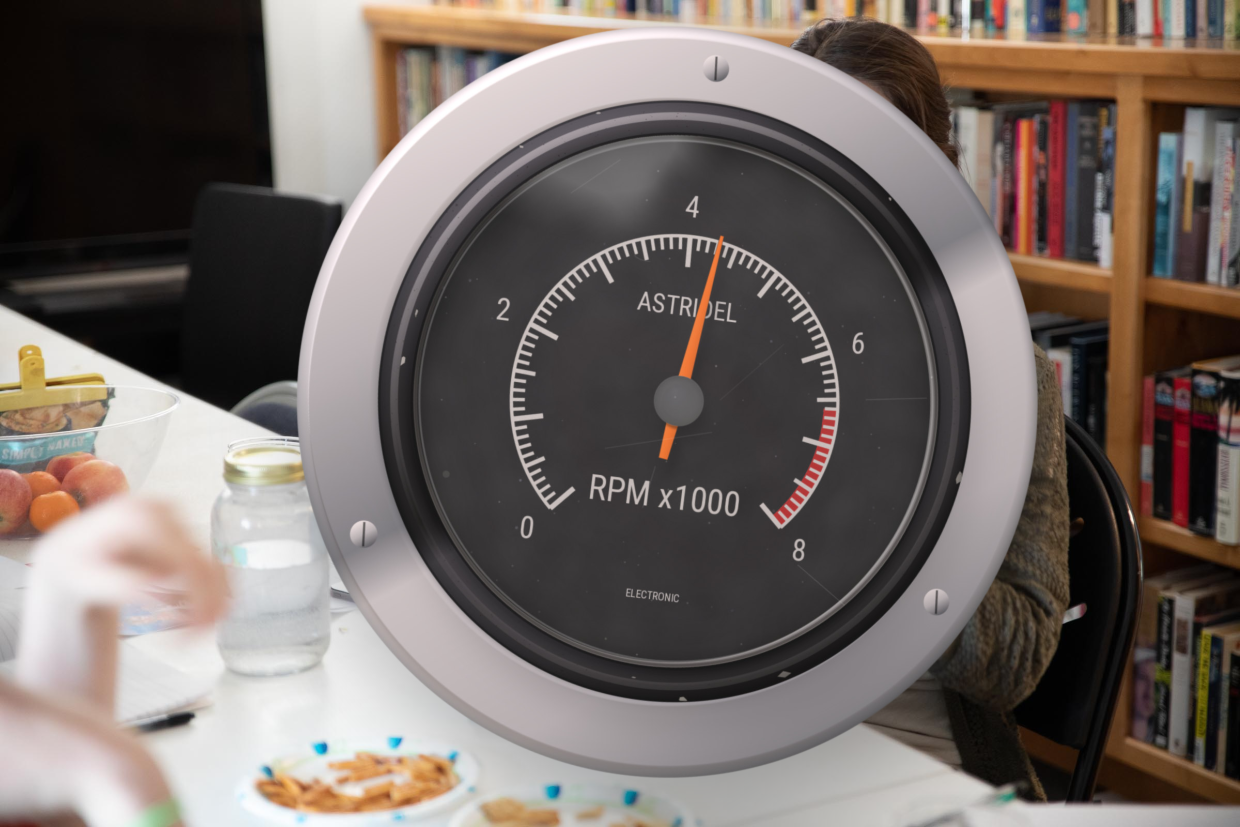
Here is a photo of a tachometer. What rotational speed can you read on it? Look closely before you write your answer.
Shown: 4300 rpm
